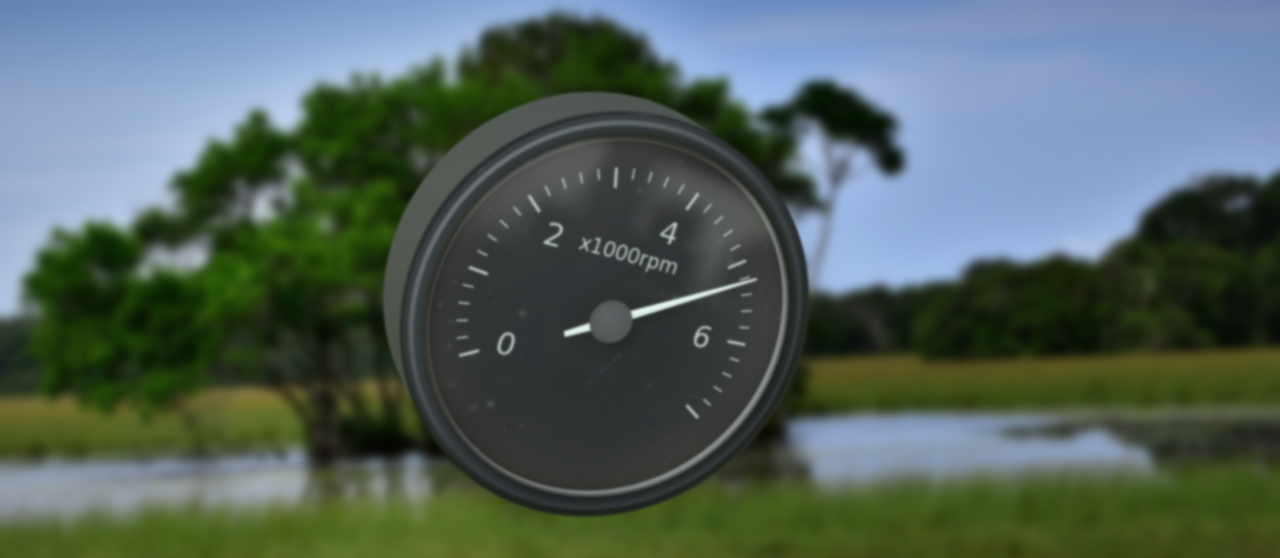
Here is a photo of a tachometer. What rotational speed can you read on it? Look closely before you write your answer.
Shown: 5200 rpm
